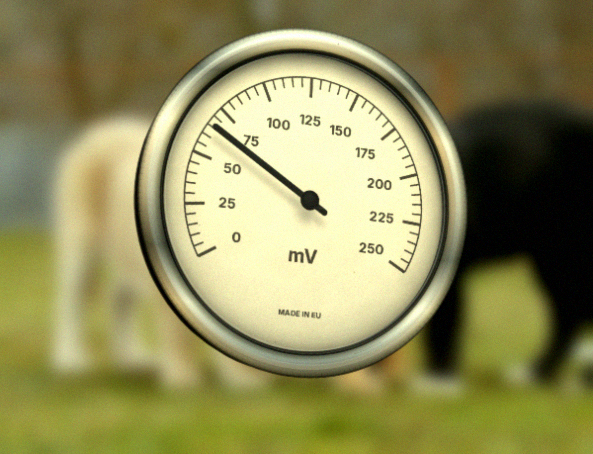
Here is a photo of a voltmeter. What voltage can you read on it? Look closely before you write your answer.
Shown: 65 mV
